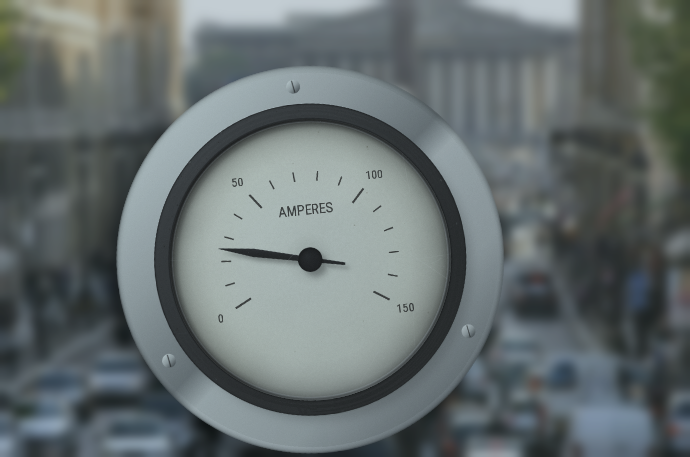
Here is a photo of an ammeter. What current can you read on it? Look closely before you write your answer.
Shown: 25 A
